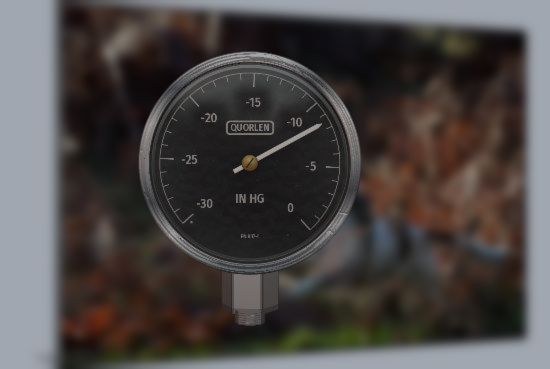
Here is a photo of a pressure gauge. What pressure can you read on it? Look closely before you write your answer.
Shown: -8.5 inHg
